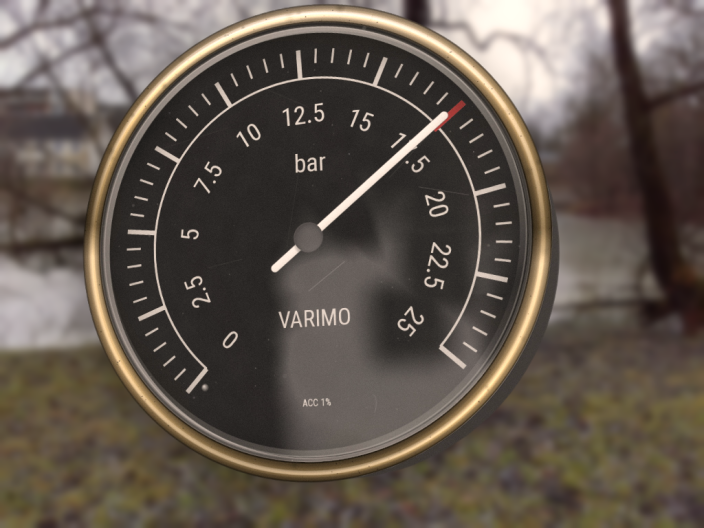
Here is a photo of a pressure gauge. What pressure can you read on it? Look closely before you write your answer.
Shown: 17.5 bar
